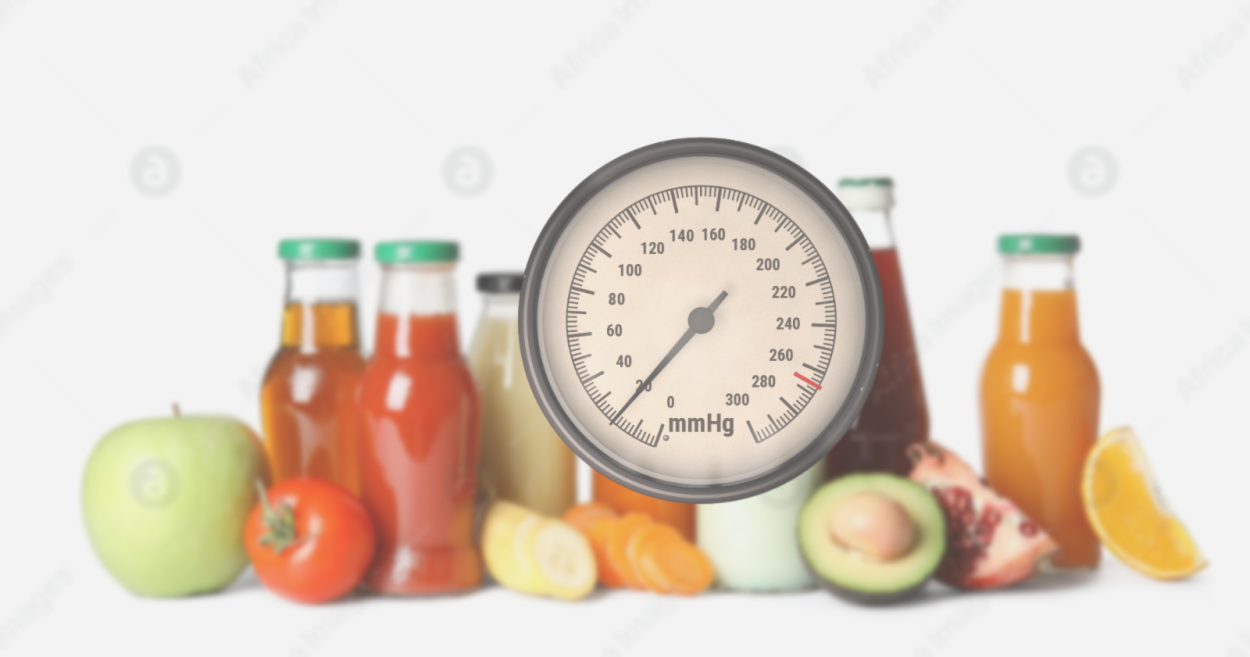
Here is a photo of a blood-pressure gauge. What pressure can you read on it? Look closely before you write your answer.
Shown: 20 mmHg
